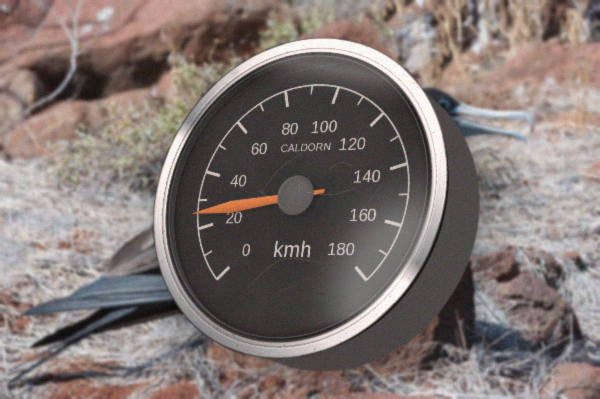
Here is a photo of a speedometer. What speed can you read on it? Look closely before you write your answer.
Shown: 25 km/h
